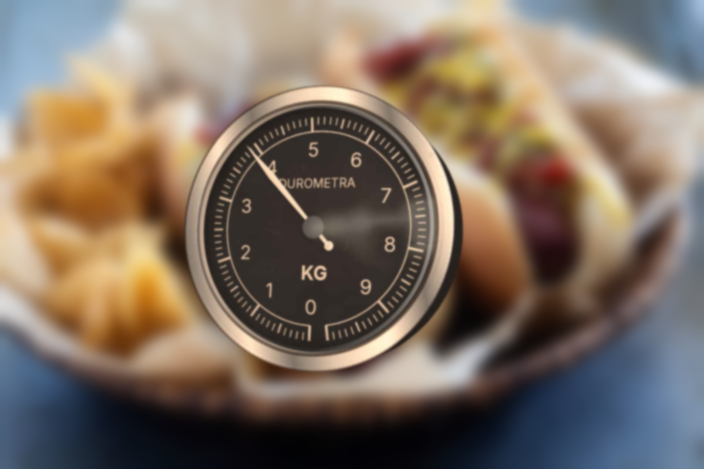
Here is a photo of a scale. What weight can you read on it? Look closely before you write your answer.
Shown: 3.9 kg
